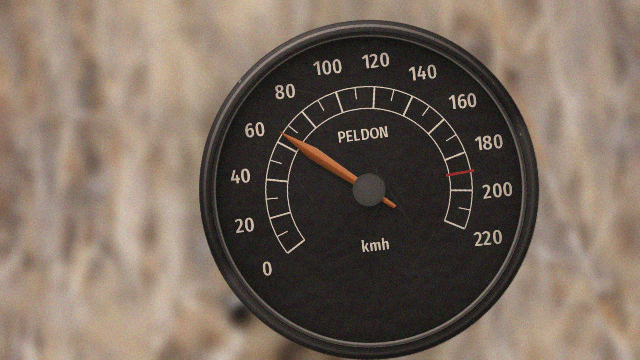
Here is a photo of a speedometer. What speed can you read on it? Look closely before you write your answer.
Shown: 65 km/h
